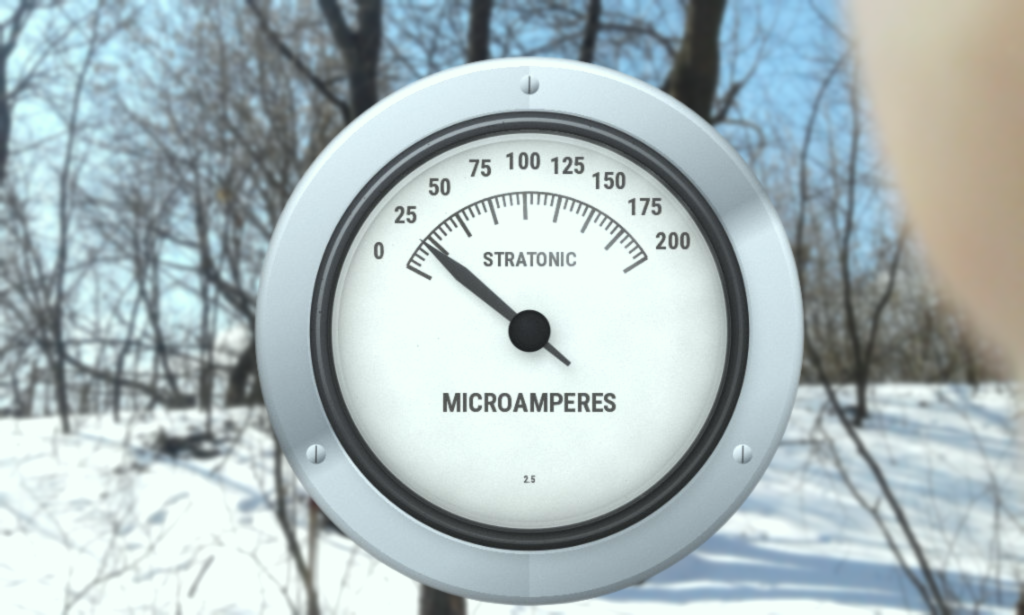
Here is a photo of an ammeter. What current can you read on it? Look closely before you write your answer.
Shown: 20 µA
